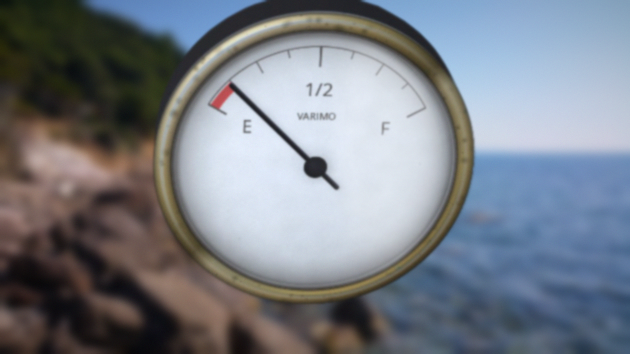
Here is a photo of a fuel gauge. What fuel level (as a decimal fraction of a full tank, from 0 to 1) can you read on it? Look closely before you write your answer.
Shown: 0.125
